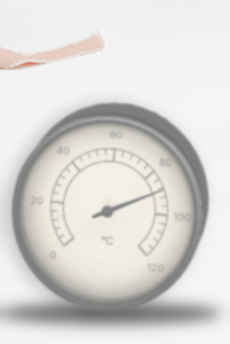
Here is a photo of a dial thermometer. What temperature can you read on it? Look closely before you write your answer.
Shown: 88 °C
